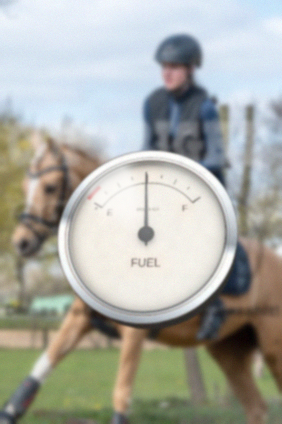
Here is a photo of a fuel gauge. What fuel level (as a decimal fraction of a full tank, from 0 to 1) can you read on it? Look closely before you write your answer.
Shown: 0.5
